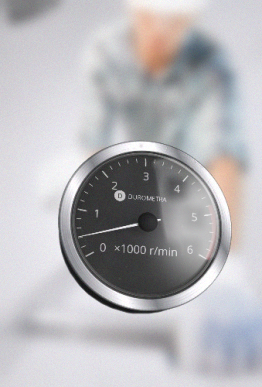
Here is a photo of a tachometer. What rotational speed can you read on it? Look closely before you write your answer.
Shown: 400 rpm
